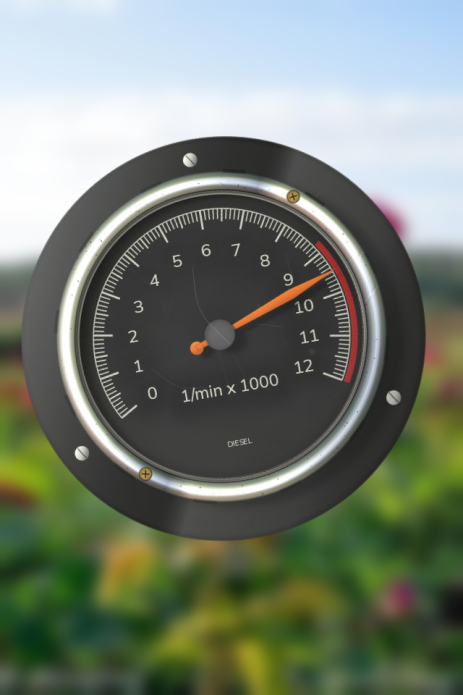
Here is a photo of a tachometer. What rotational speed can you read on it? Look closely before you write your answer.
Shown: 9500 rpm
